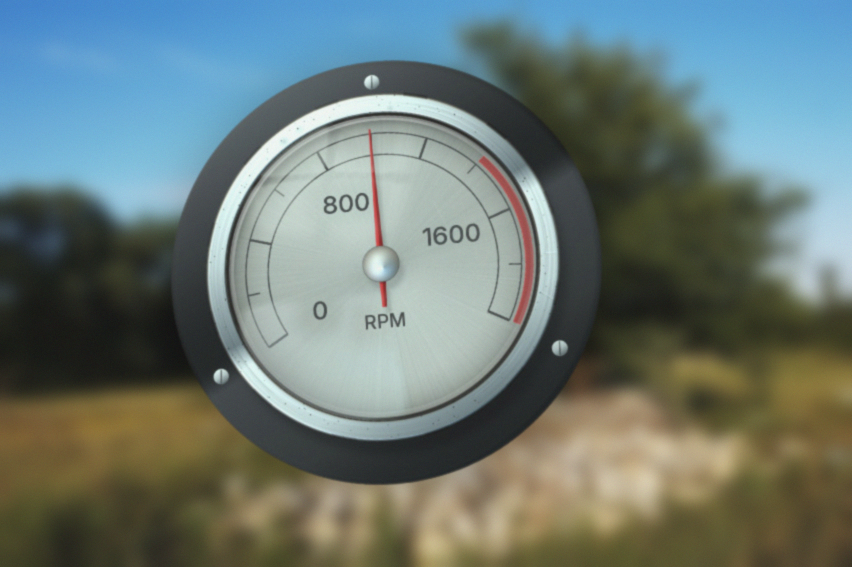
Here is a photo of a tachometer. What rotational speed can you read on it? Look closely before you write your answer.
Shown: 1000 rpm
